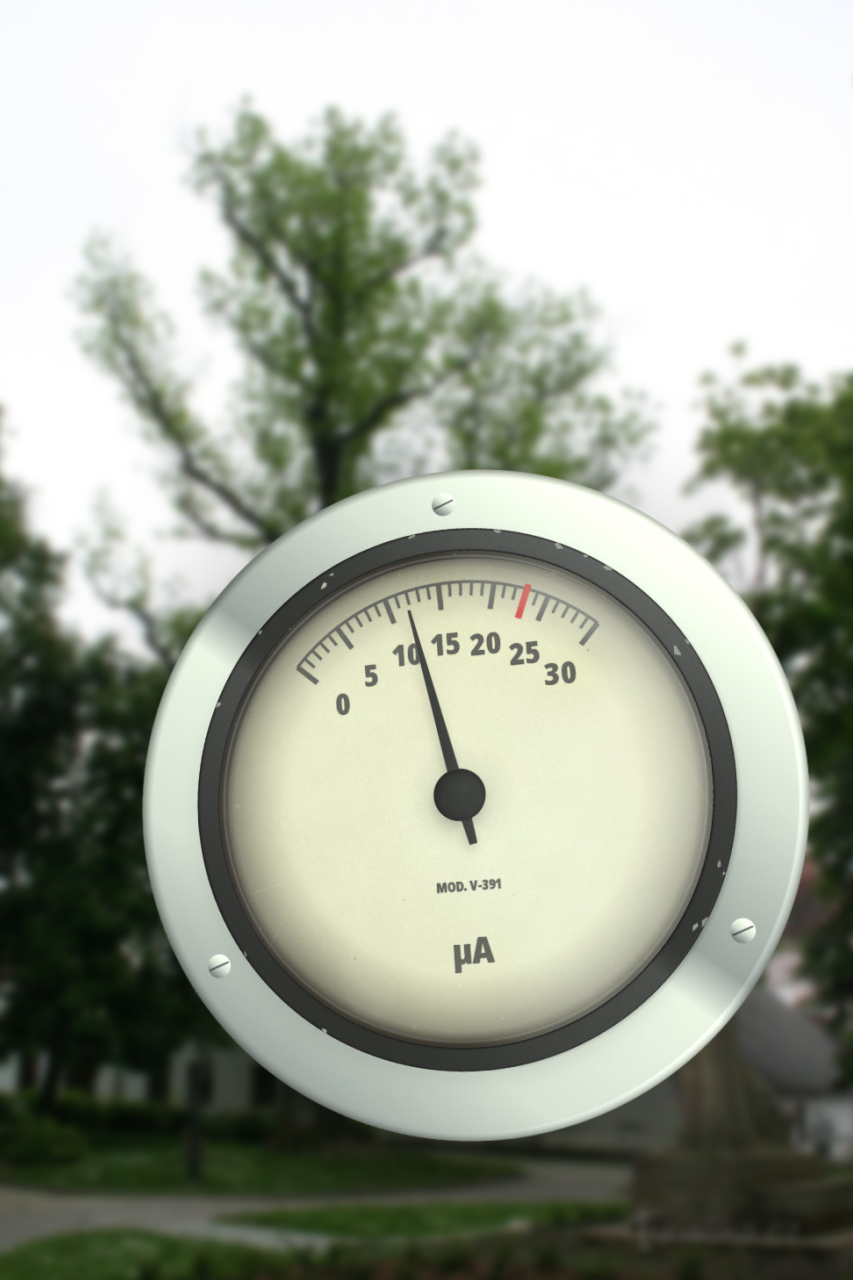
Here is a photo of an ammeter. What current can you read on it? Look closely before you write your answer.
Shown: 12 µA
